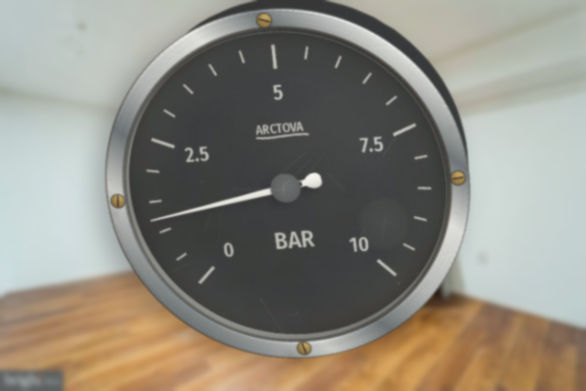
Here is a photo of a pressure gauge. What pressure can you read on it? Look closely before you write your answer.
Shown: 1.25 bar
